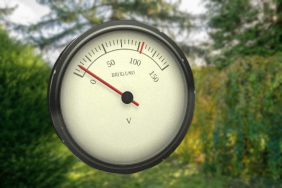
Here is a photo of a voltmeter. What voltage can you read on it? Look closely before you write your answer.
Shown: 10 V
